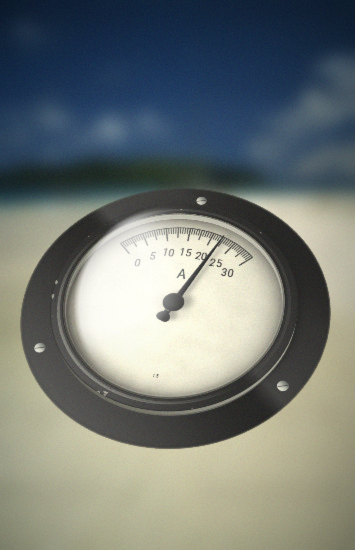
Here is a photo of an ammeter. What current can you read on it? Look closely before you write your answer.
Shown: 22.5 A
